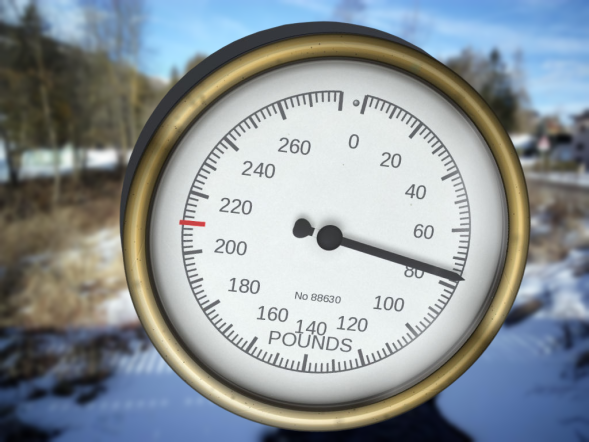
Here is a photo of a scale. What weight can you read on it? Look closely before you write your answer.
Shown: 76 lb
